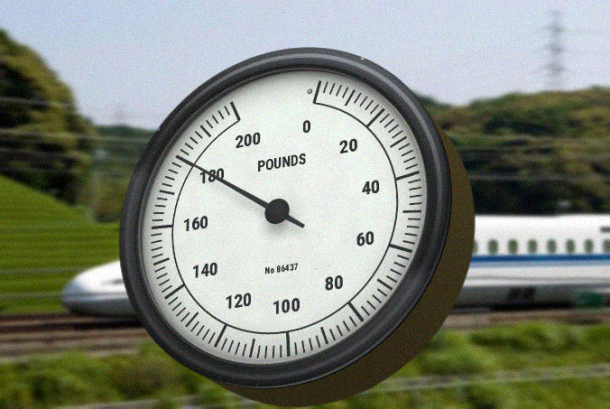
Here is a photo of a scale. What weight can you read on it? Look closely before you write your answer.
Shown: 180 lb
